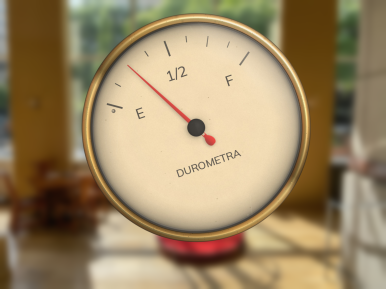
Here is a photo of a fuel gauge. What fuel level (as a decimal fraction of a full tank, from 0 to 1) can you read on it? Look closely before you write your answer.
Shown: 0.25
